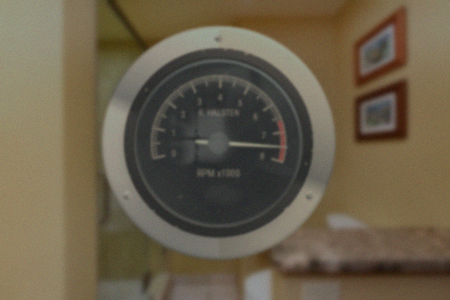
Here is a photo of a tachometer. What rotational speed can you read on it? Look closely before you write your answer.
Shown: 7500 rpm
